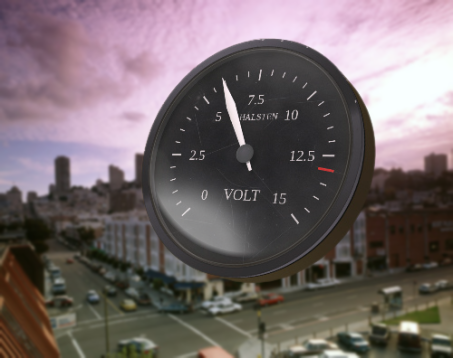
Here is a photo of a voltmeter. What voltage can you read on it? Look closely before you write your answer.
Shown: 6 V
